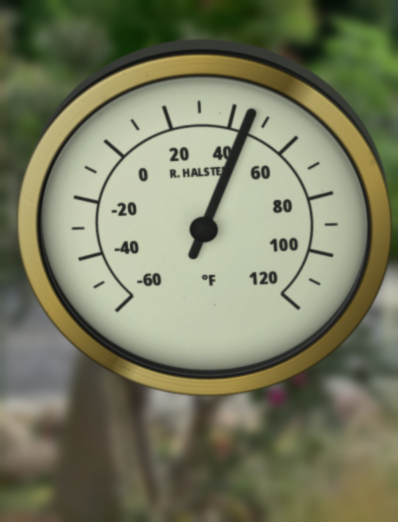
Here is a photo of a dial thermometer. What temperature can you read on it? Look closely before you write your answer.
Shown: 45 °F
